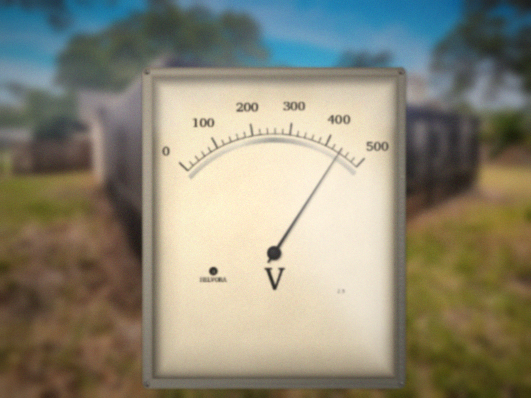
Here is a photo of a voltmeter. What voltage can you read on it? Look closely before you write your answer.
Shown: 440 V
